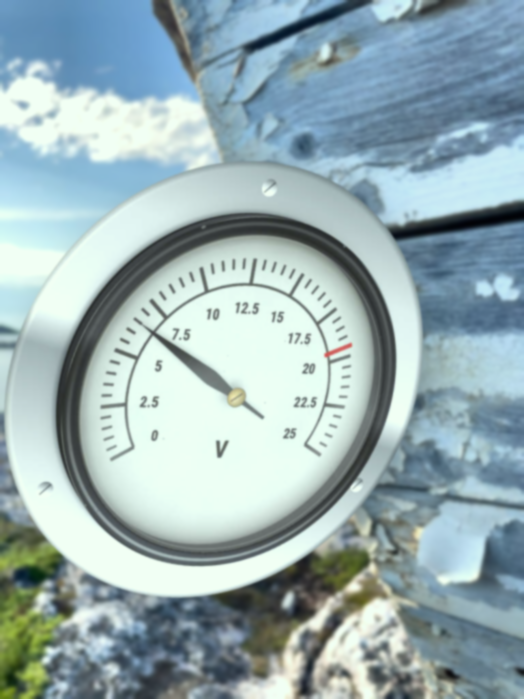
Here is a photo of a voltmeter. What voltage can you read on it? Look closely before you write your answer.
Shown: 6.5 V
